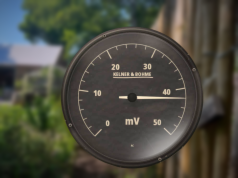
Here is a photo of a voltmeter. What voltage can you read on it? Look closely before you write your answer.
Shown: 42 mV
